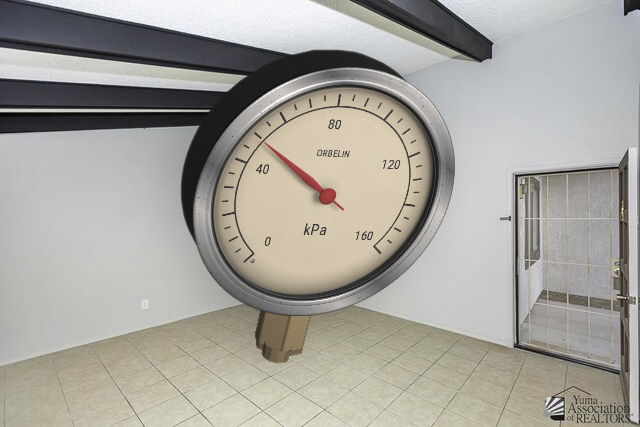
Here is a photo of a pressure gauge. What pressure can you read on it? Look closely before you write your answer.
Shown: 50 kPa
